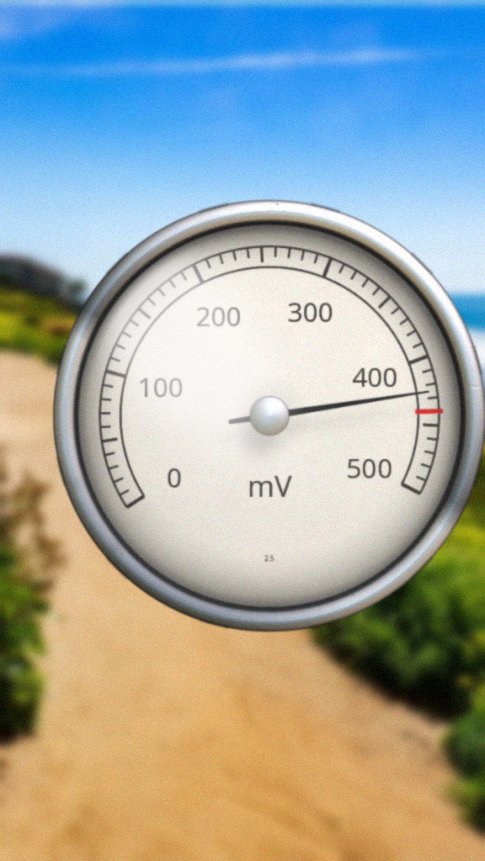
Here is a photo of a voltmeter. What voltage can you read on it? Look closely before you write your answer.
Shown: 425 mV
